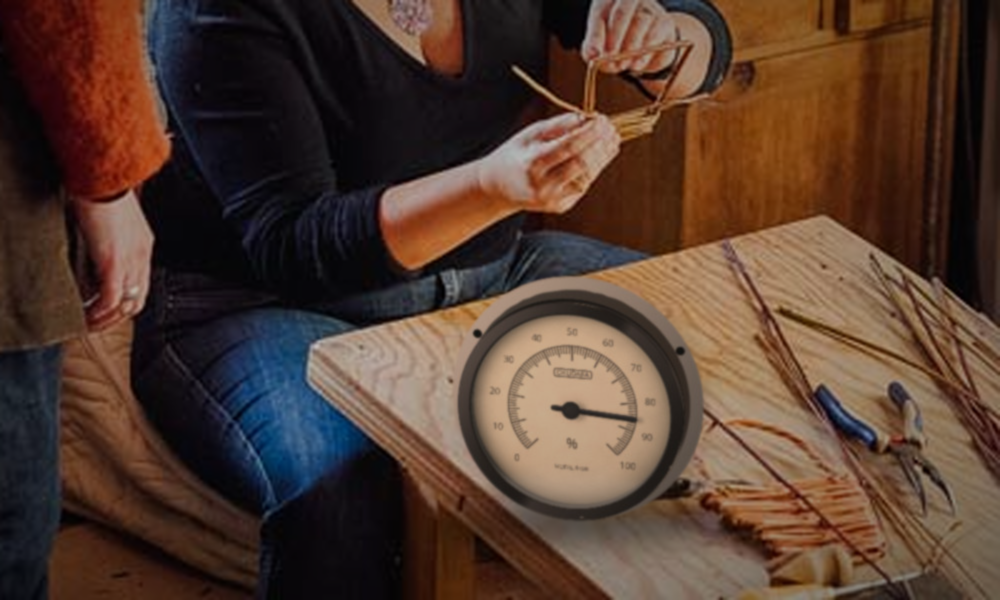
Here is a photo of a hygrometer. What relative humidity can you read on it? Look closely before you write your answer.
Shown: 85 %
